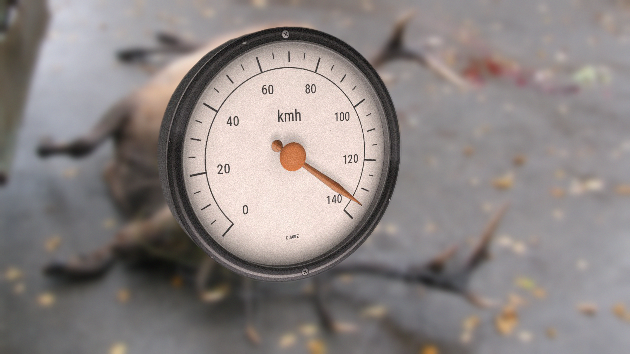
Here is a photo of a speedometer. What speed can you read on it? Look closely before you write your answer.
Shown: 135 km/h
